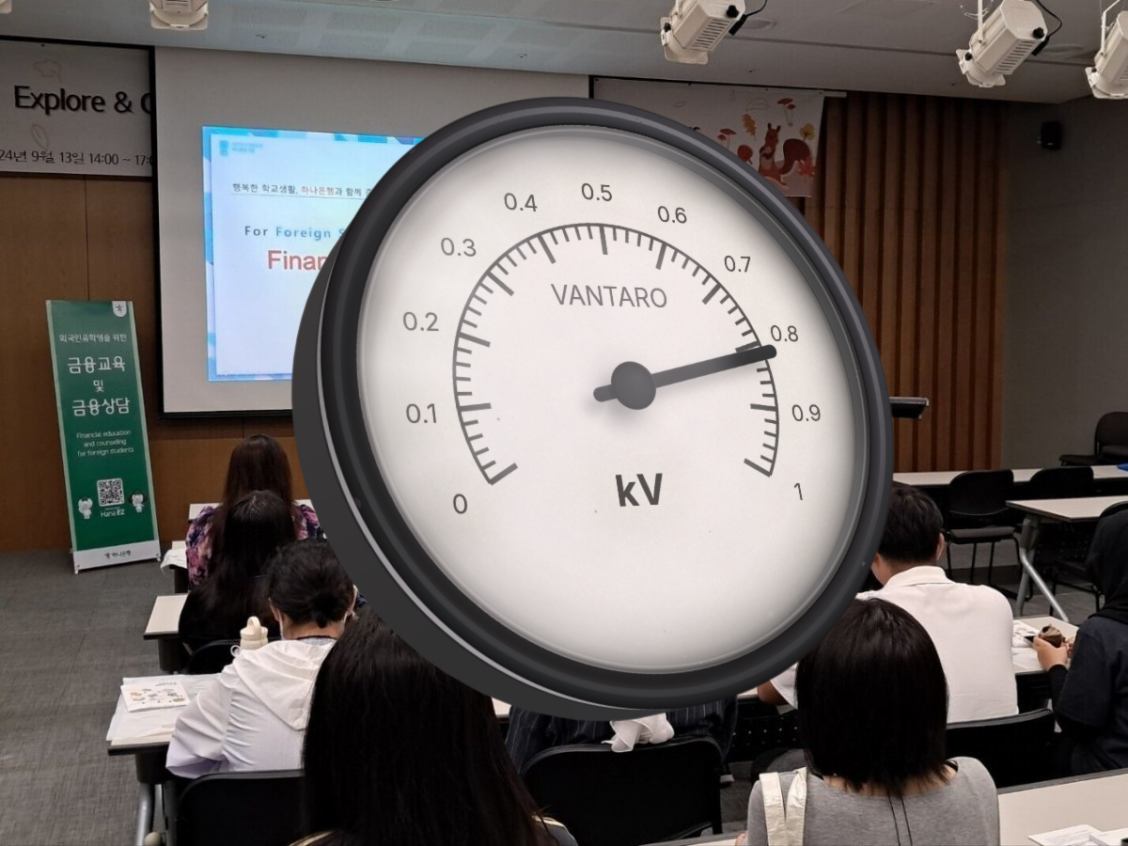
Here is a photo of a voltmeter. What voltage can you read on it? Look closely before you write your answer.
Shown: 0.82 kV
